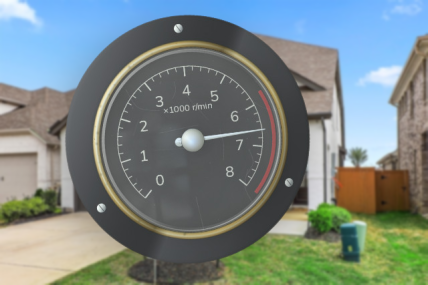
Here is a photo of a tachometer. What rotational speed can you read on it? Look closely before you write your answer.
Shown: 6600 rpm
